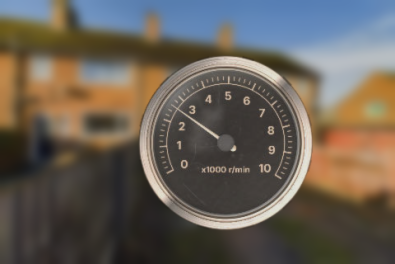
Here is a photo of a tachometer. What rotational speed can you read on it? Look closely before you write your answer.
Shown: 2600 rpm
